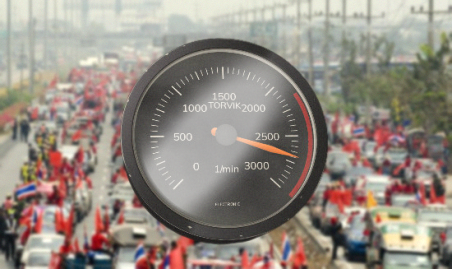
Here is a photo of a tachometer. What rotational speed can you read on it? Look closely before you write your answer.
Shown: 2700 rpm
